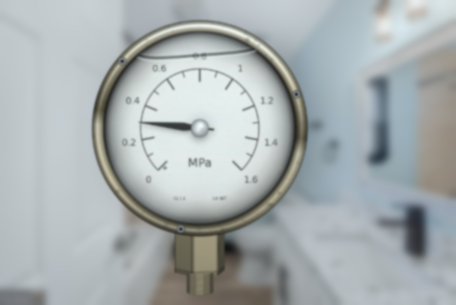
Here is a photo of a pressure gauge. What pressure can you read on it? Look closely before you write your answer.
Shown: 0.3 MPa
